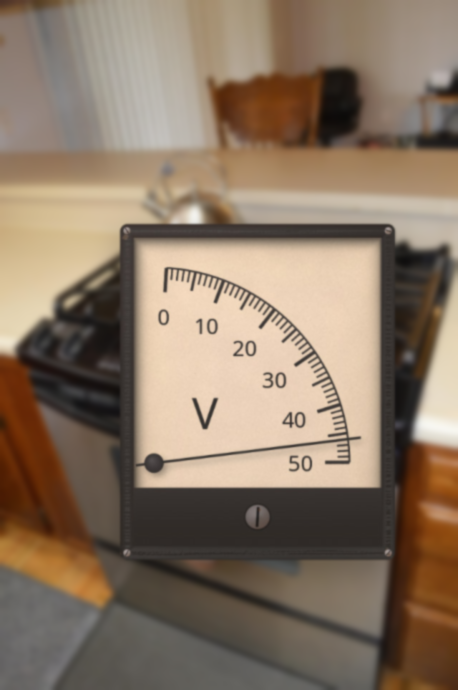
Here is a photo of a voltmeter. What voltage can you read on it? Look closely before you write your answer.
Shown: 46 V
